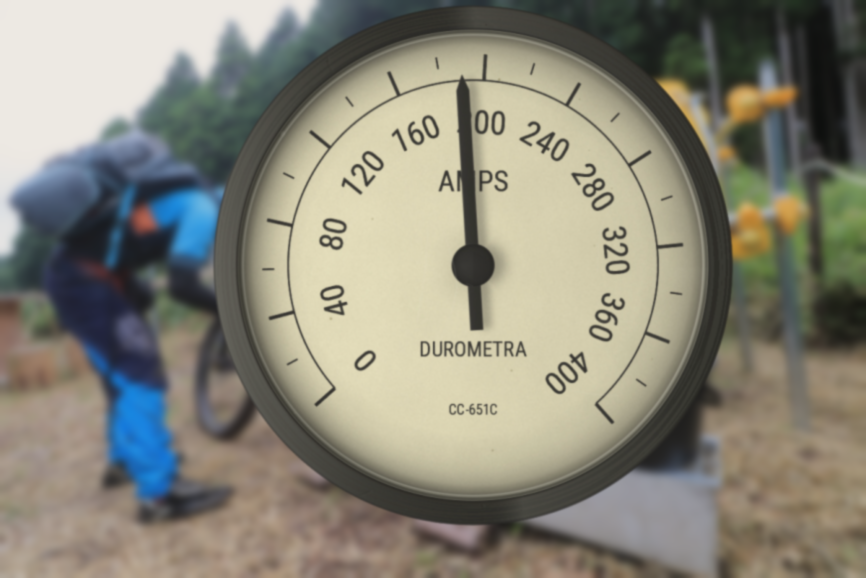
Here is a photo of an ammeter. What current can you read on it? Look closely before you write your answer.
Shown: 190 A
